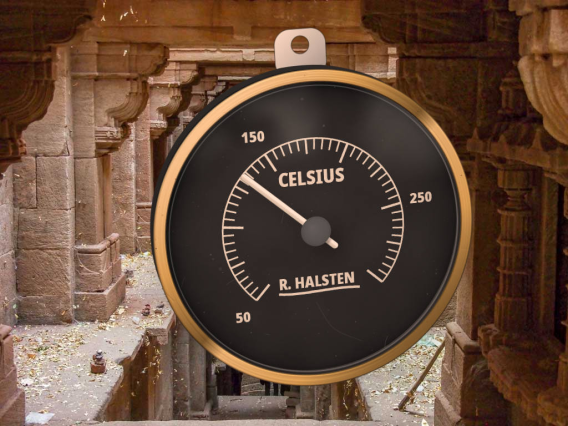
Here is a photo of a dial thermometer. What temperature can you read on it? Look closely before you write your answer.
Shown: 132.5 °C
